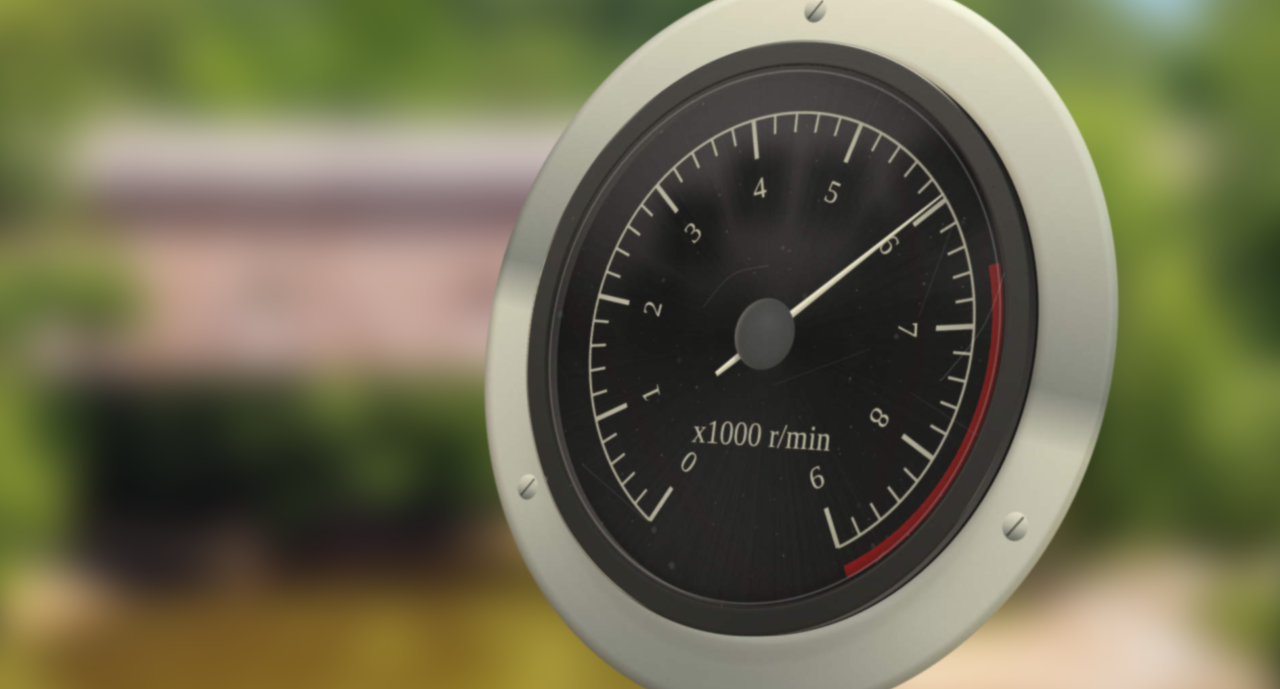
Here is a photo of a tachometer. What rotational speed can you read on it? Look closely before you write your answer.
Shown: 6000 rpm
